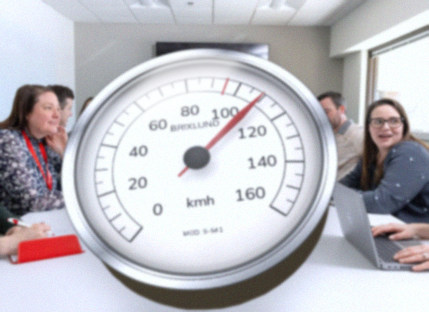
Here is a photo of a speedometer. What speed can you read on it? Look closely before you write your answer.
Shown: 110 km/h
